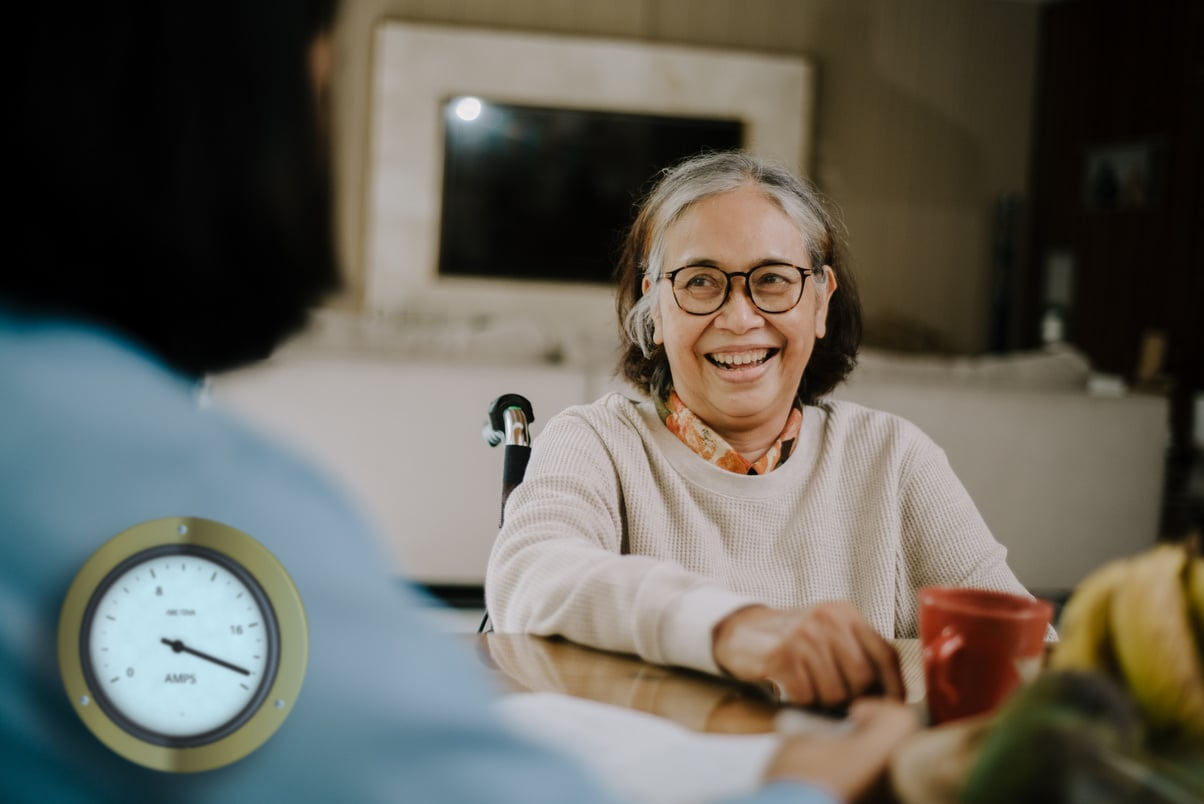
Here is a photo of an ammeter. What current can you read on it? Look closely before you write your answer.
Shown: 19 A
